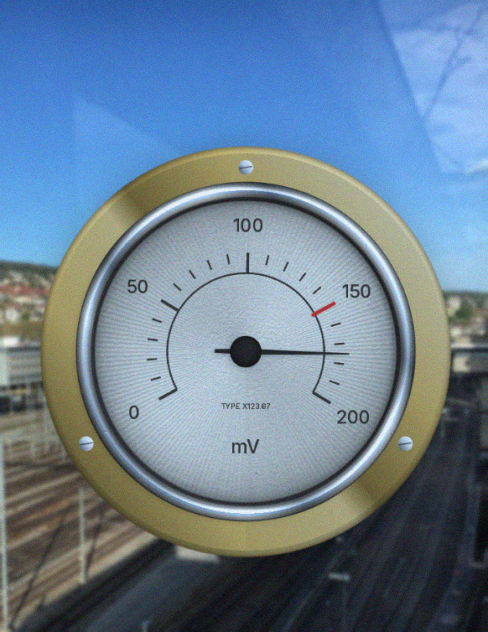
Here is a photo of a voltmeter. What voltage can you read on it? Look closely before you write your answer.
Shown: 175 mV
